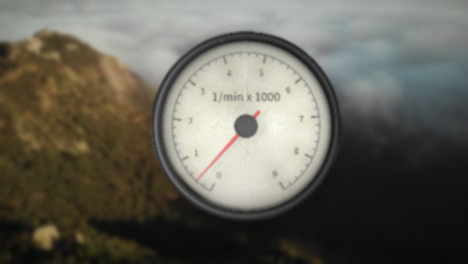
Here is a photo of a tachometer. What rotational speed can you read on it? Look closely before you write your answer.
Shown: 400 rpm
